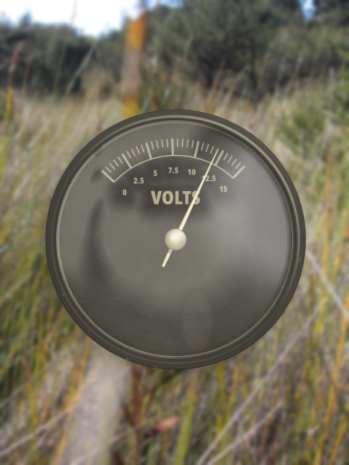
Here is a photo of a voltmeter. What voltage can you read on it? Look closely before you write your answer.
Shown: 12 V
